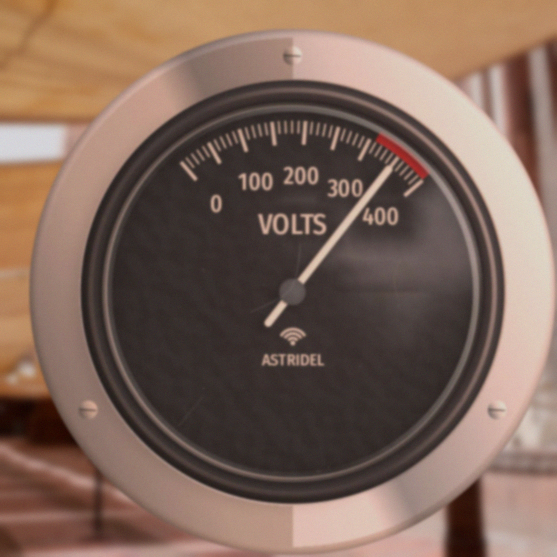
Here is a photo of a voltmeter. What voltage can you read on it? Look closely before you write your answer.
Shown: 350 V
